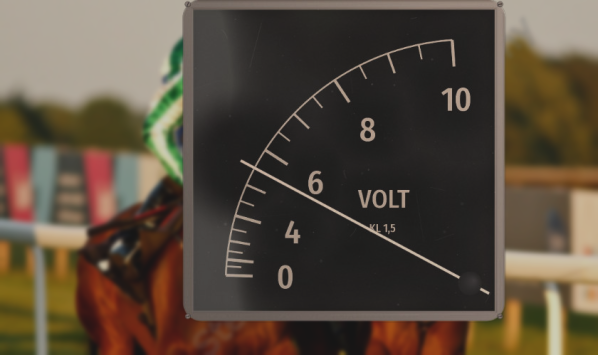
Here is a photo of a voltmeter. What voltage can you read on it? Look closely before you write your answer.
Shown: 5.5 V
